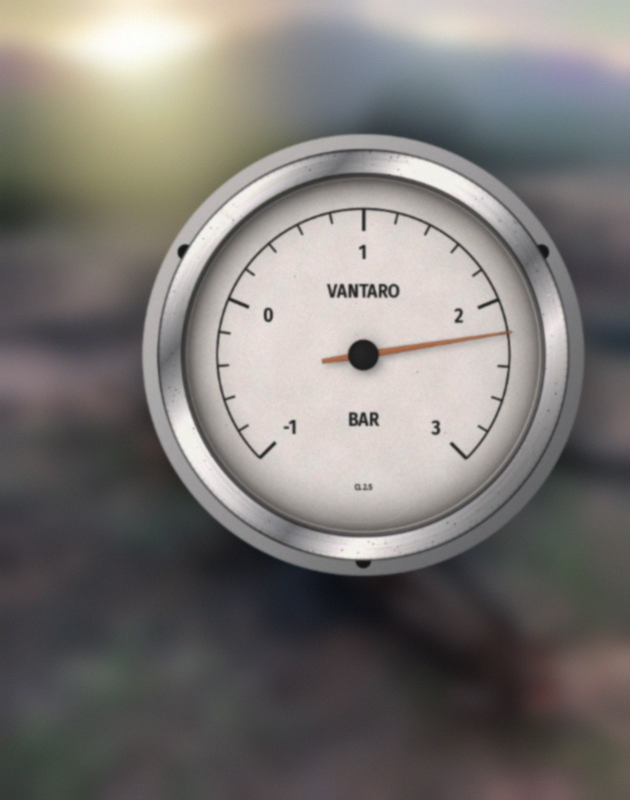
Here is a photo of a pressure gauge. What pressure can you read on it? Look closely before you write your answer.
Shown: 2.2 bar
